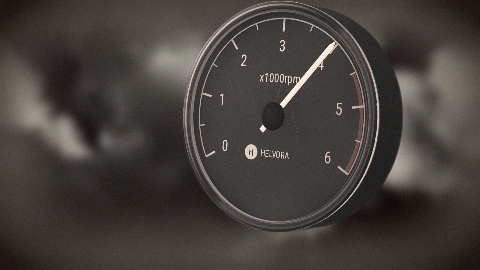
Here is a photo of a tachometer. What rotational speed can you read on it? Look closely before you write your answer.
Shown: 4000 rpm
